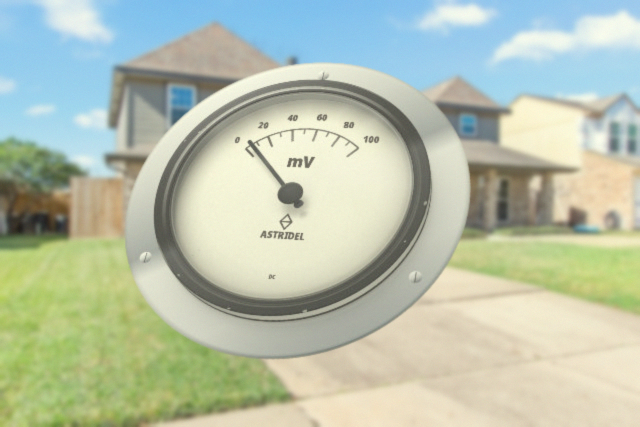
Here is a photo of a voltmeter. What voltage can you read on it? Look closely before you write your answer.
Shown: 5 mV
